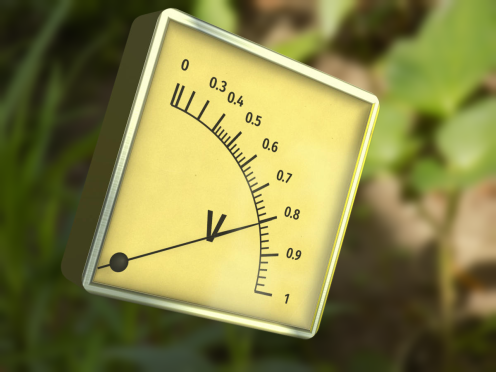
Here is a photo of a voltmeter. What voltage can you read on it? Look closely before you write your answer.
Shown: 0.8 V
